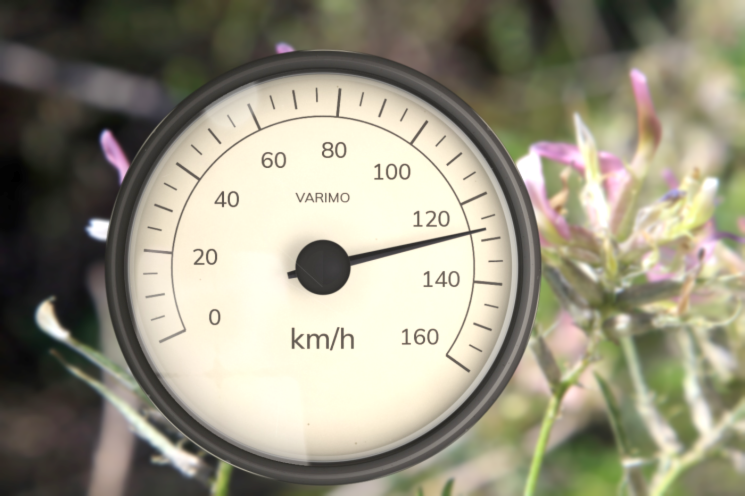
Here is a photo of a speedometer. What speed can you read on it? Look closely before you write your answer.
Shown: 127.5 km/h
